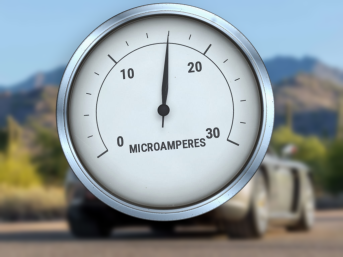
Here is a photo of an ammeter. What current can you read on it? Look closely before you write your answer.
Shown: 16 µA
